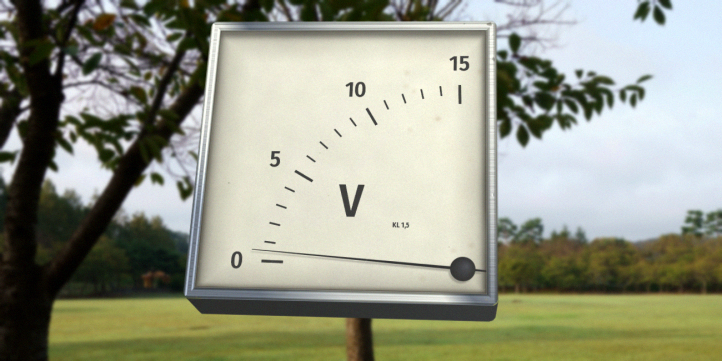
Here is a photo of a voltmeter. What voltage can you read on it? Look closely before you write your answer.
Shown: 0.5 V
